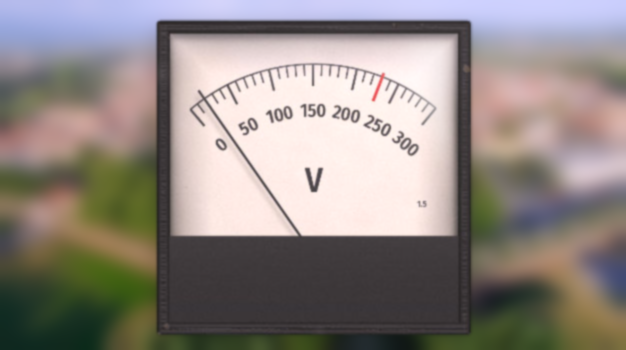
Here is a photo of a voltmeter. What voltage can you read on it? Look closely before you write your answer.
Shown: 20 V
